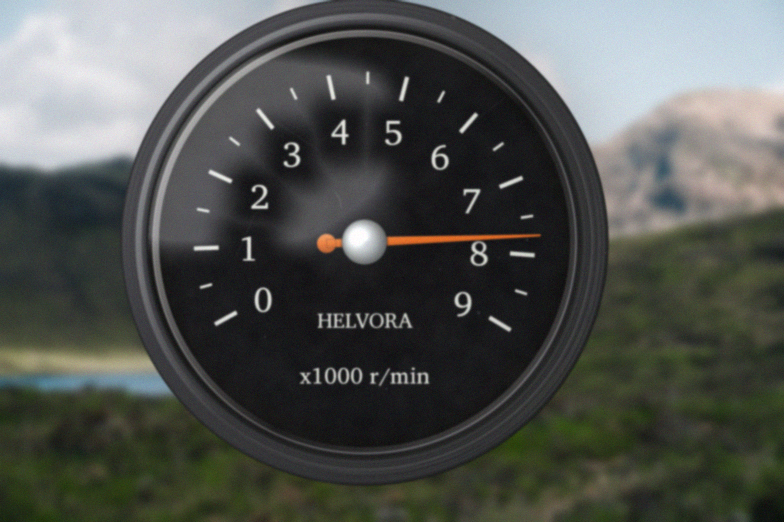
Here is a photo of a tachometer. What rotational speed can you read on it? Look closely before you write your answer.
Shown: 7750 rpm
